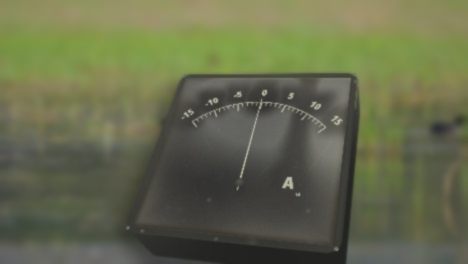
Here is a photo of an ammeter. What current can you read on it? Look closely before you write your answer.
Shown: 0 A
